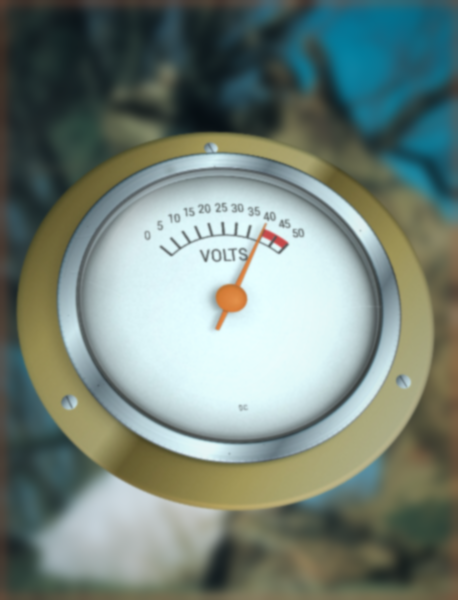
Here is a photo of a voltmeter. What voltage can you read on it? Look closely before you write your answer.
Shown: 40 V
